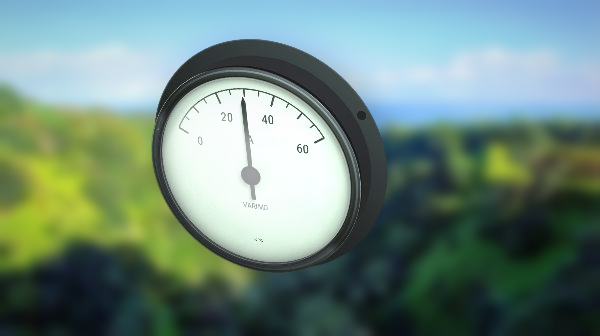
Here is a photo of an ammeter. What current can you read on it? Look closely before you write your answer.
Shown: 30 A
